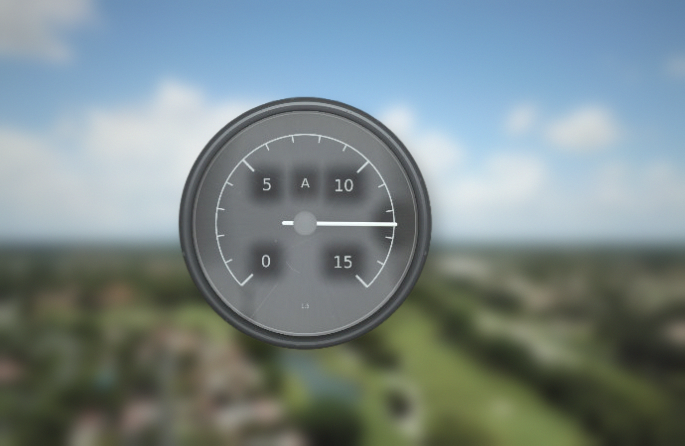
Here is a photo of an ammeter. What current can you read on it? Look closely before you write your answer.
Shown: 12.5 A
